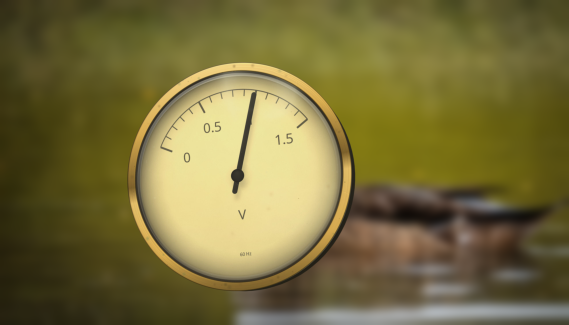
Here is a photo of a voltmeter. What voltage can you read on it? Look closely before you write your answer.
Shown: 1 V
